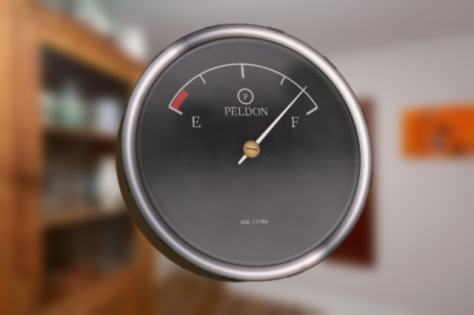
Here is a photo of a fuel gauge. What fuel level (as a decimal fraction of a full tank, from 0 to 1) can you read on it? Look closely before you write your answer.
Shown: 0.875
